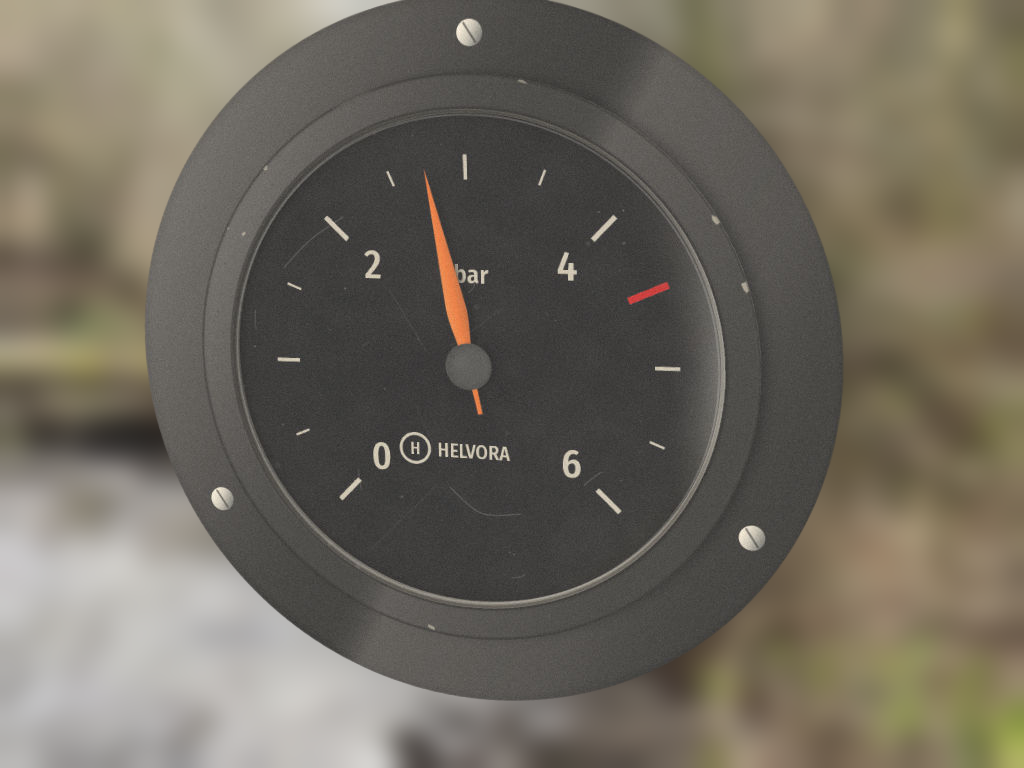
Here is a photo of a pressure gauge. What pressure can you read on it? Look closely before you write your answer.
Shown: 2.75 bar
